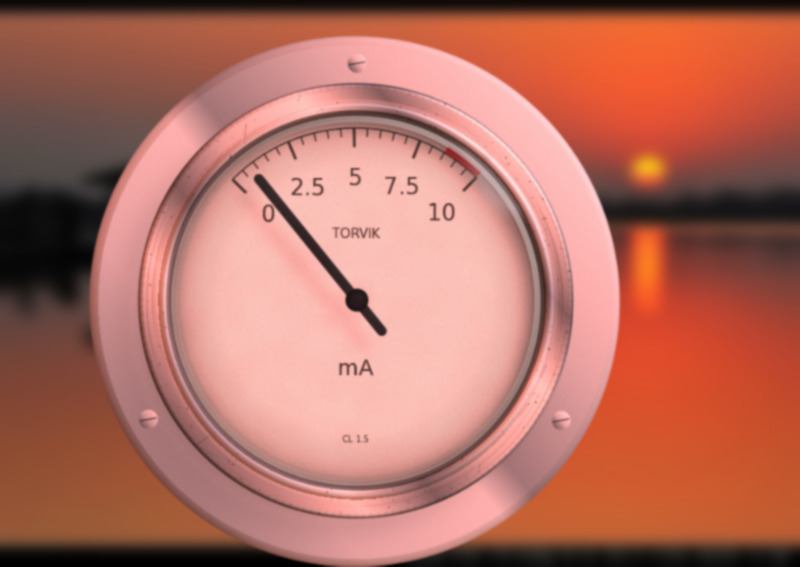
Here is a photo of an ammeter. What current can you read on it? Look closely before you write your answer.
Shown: 0.75 mA
